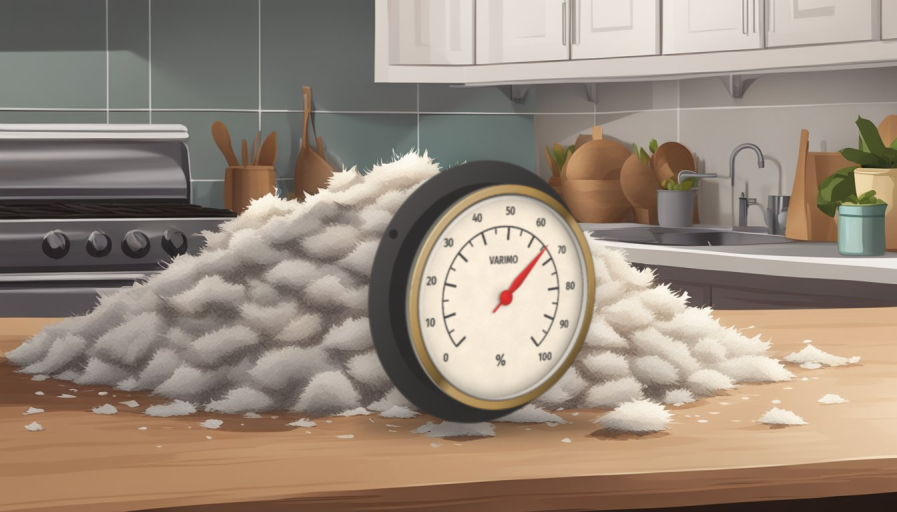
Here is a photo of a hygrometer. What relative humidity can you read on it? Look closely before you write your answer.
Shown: 65 %
